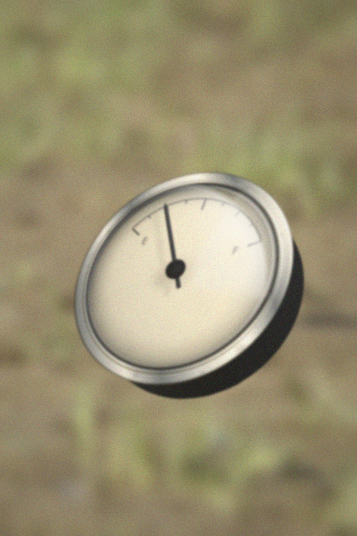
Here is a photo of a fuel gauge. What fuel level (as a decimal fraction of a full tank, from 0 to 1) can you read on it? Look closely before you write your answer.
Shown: 0.25
